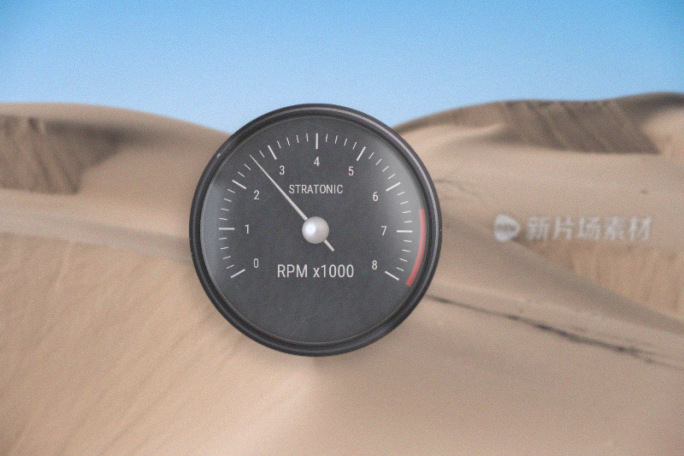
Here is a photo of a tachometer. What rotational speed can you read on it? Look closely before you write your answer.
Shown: 2600 rpm
